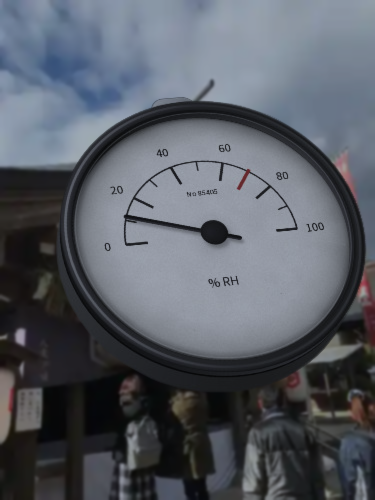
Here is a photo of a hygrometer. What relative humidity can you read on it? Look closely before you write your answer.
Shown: 10 %
